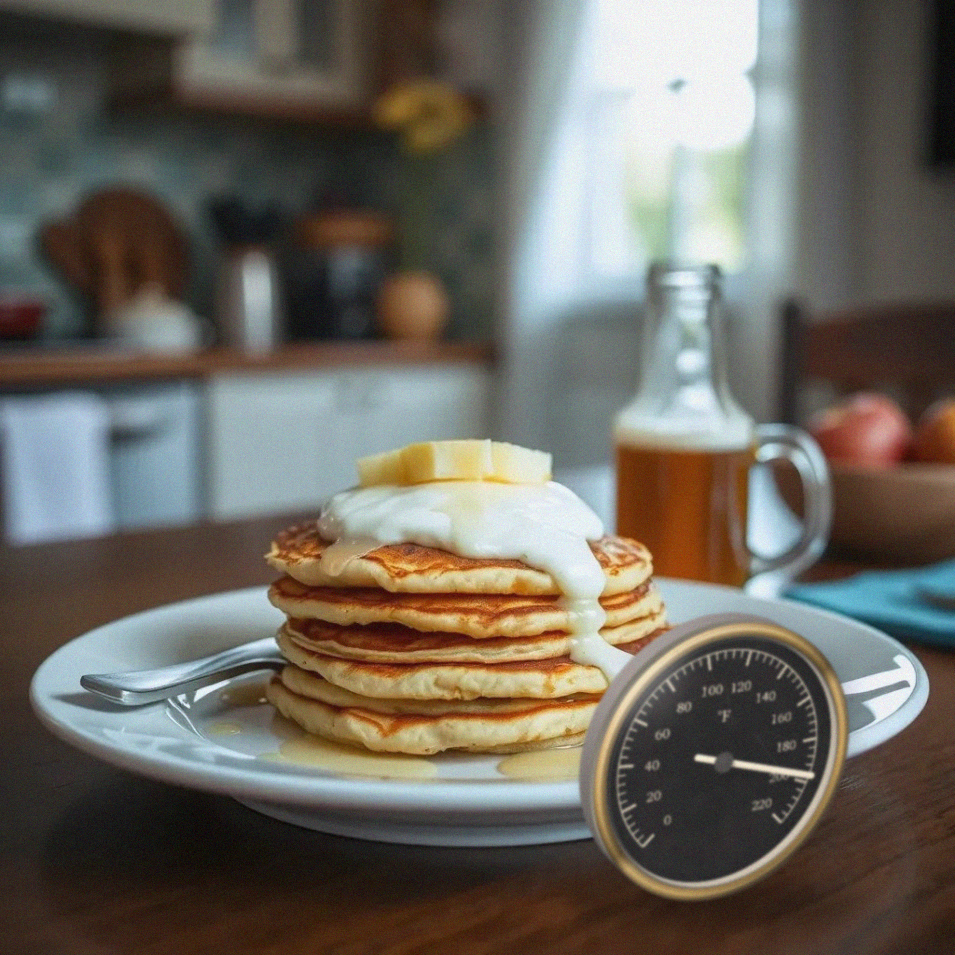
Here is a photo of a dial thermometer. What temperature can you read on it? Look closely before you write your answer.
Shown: 196 °F
